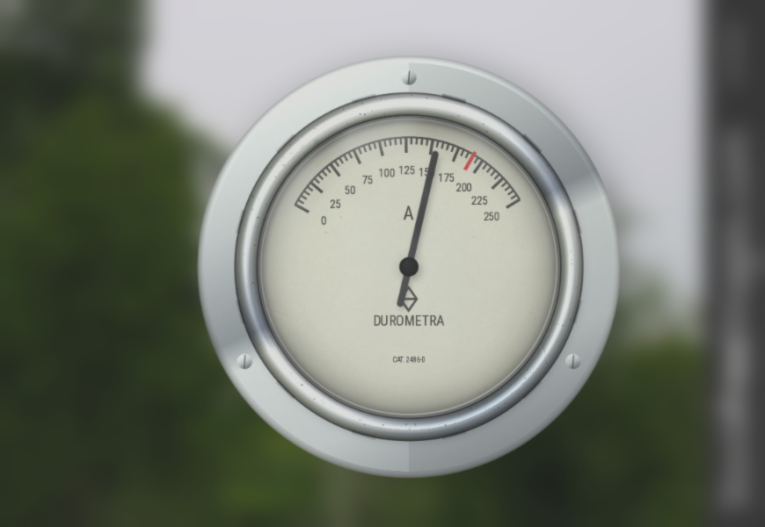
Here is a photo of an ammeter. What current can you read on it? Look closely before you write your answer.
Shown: 155 A
